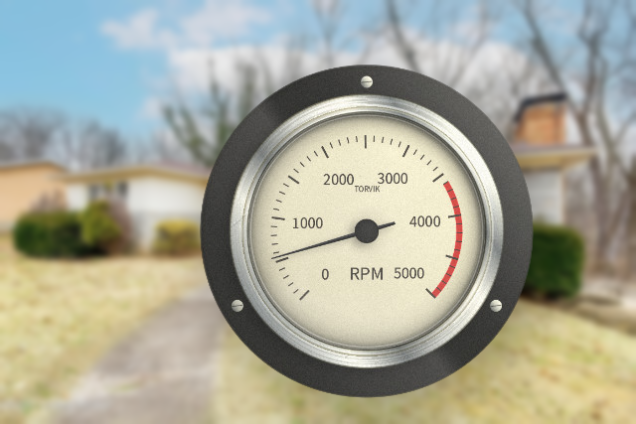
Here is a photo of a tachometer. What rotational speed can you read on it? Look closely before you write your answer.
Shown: 550 rpm
